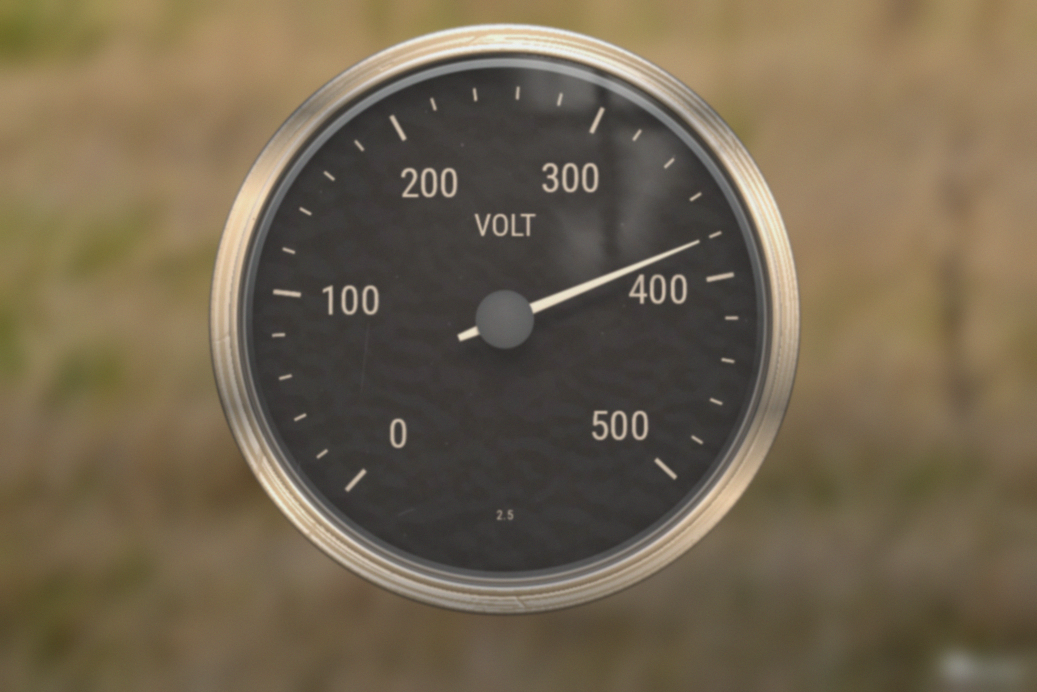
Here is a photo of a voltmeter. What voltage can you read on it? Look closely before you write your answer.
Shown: 380 V
